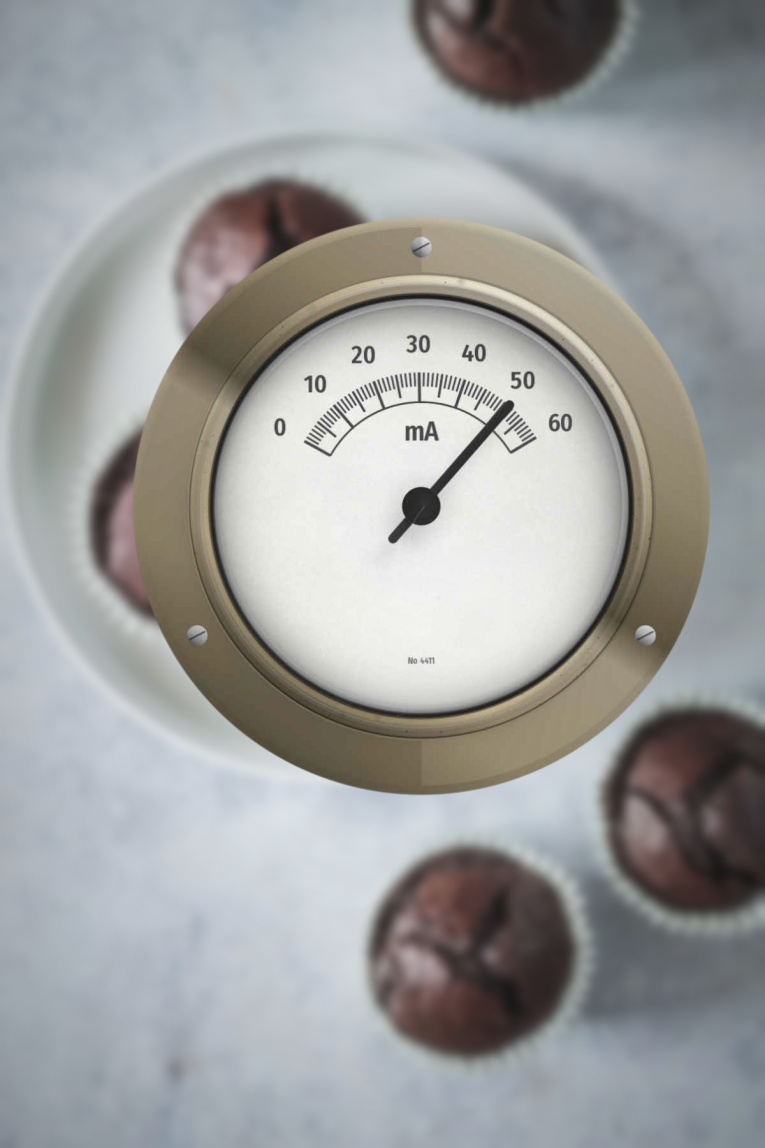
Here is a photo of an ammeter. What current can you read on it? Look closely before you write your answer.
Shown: 51 mA
